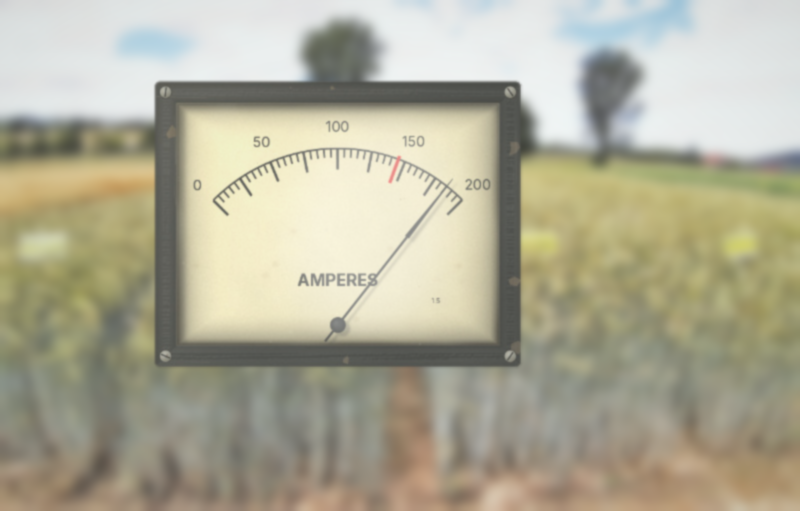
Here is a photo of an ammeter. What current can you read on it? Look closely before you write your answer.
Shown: 185 A
